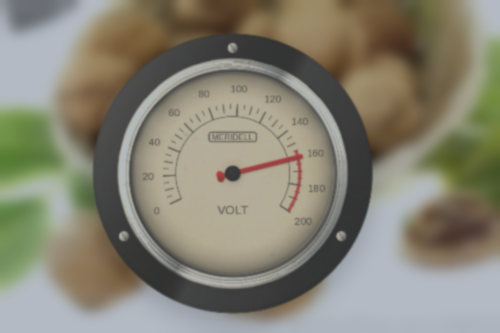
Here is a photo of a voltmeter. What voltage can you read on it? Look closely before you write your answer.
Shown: 160 V
